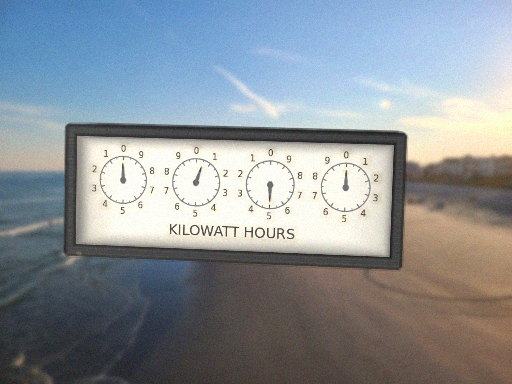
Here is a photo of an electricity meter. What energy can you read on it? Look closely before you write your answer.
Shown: 50 kWh
